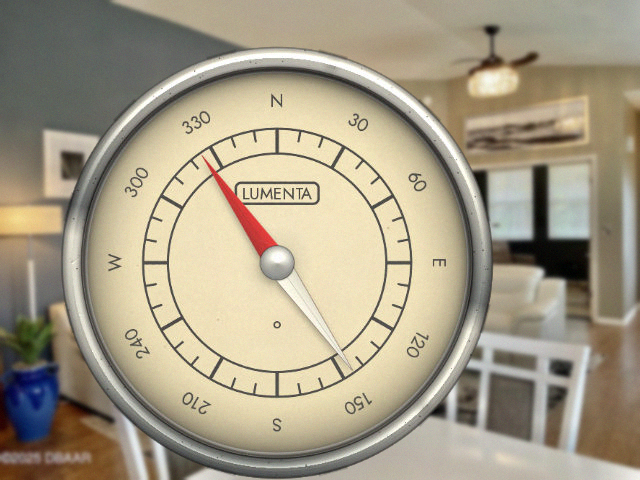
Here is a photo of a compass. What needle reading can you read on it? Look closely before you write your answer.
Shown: 325 °
